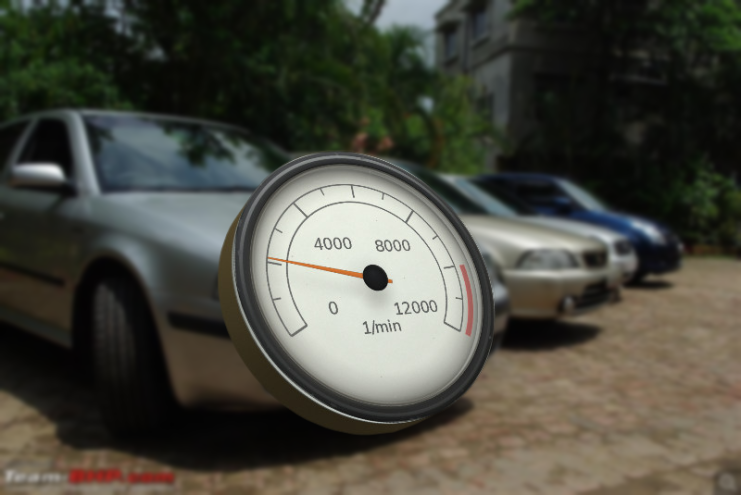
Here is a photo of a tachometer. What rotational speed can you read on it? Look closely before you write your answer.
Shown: 2000 rpm
